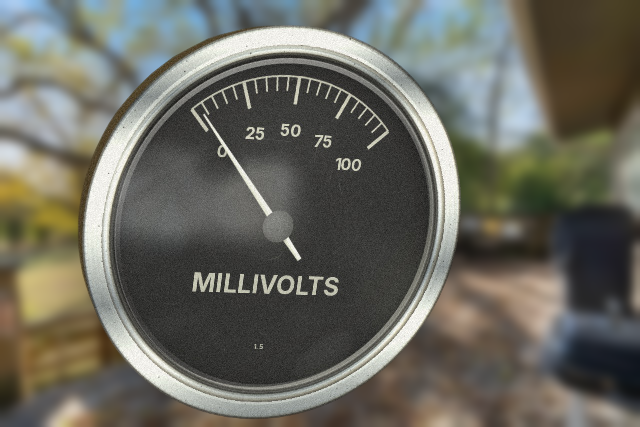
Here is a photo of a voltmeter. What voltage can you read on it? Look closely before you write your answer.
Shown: 2.5 mV
